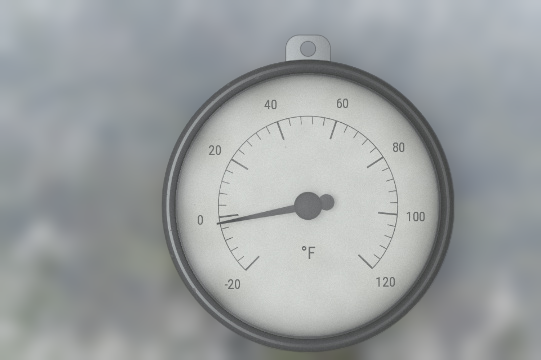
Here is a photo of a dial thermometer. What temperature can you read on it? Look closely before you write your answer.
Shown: -2 °F
